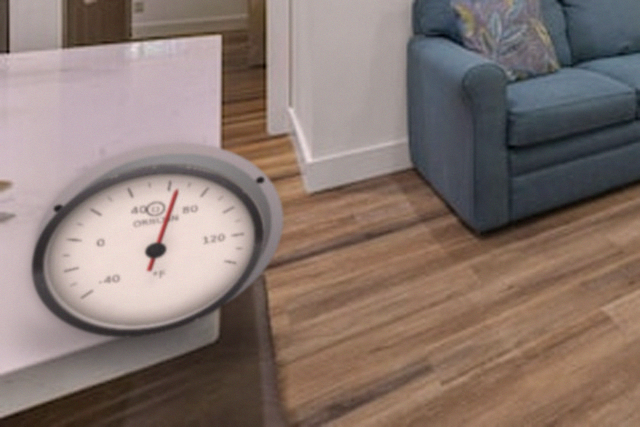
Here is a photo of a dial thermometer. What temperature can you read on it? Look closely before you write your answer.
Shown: 65 °F
